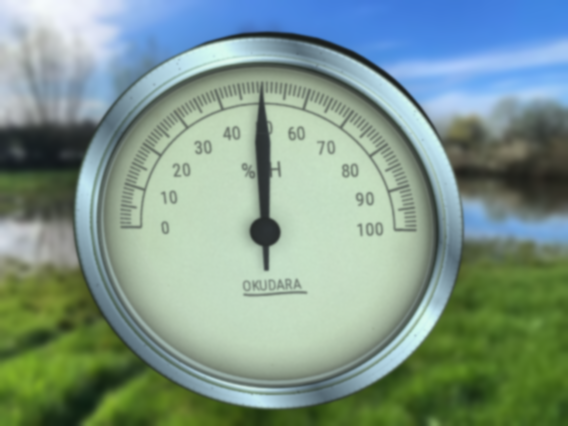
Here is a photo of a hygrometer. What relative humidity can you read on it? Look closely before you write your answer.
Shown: 50 %
